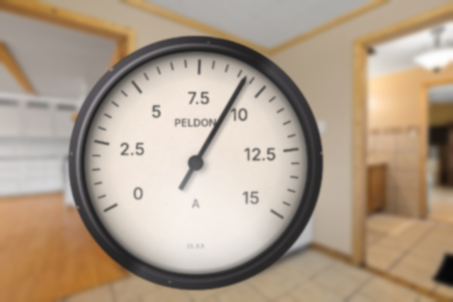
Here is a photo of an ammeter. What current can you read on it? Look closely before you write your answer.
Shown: 9.25 A
